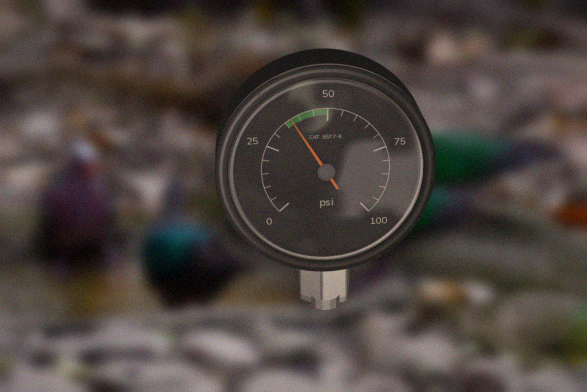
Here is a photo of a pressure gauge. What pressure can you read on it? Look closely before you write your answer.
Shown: 37.5 psi
